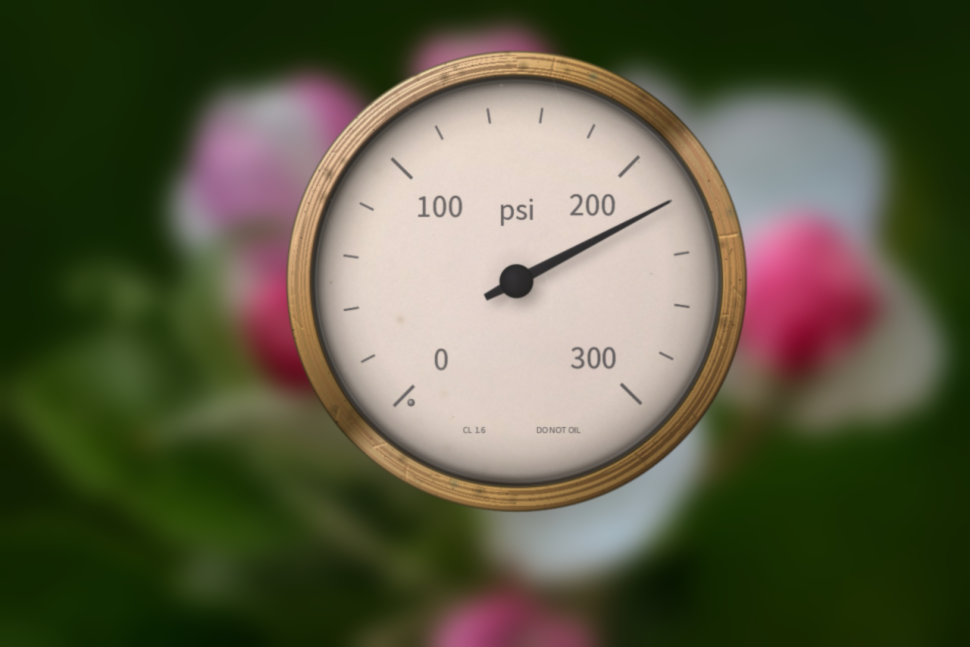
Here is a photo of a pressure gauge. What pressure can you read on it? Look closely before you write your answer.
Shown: 220 psi
